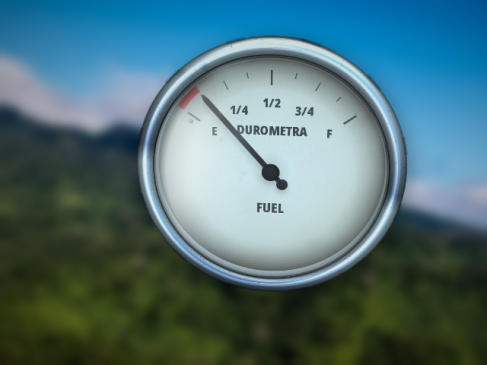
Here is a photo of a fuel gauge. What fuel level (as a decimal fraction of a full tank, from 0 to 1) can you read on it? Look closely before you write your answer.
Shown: 0.125
